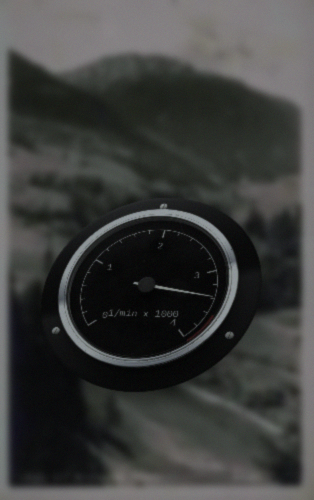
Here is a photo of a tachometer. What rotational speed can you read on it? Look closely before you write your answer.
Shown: 3400 rpm
